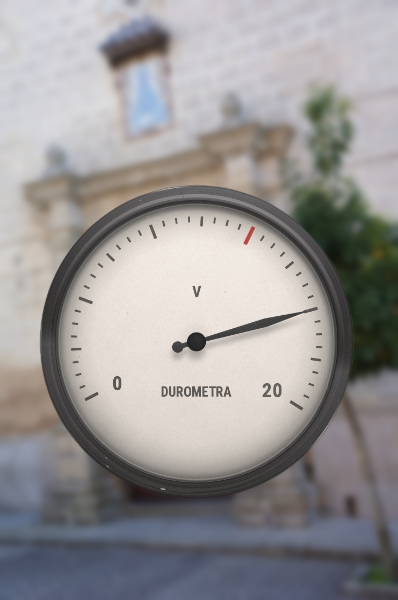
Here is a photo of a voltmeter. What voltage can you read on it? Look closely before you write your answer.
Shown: 16 V
